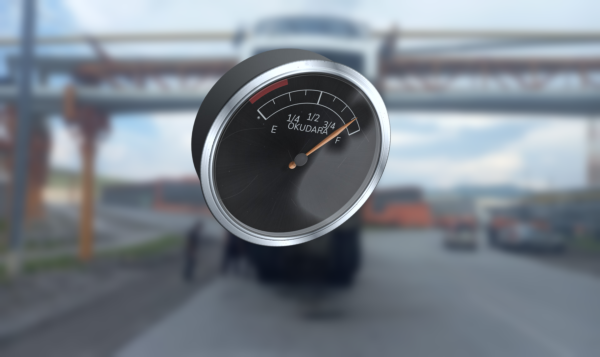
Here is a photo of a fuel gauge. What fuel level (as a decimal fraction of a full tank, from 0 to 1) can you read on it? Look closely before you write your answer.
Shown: 0.875
